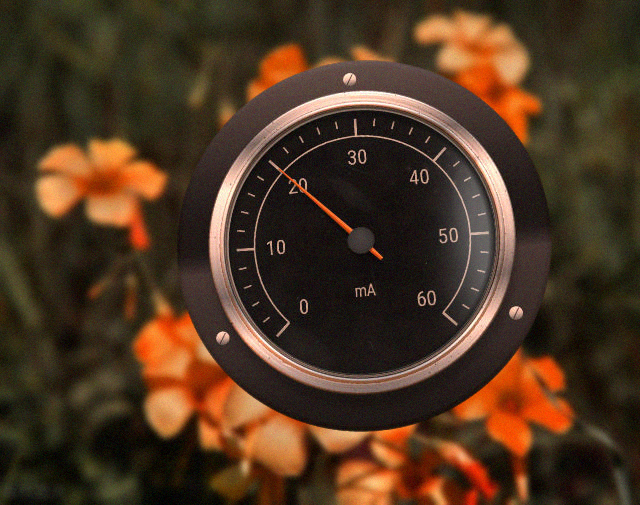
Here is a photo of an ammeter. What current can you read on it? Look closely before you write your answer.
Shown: 20 mA
